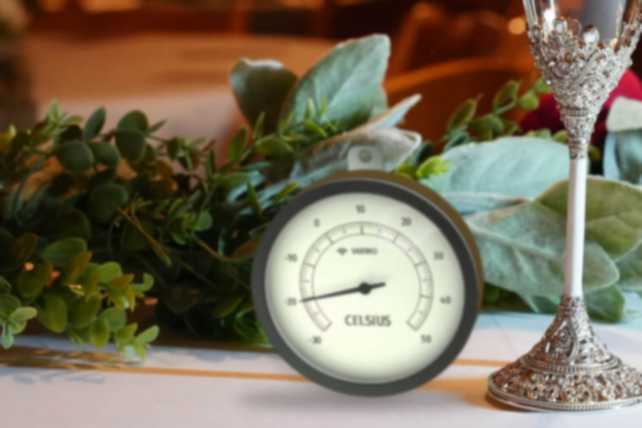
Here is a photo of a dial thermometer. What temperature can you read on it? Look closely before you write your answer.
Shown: -20 °C
